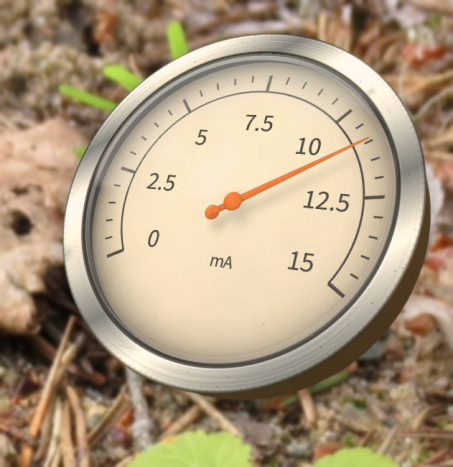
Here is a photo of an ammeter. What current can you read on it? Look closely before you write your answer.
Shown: 11 mA
